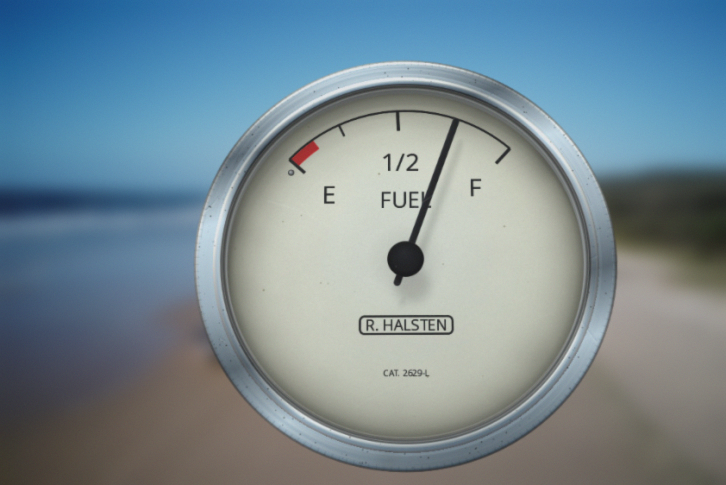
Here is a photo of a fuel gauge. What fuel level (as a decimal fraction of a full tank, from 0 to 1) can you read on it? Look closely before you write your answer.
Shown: 0.75
